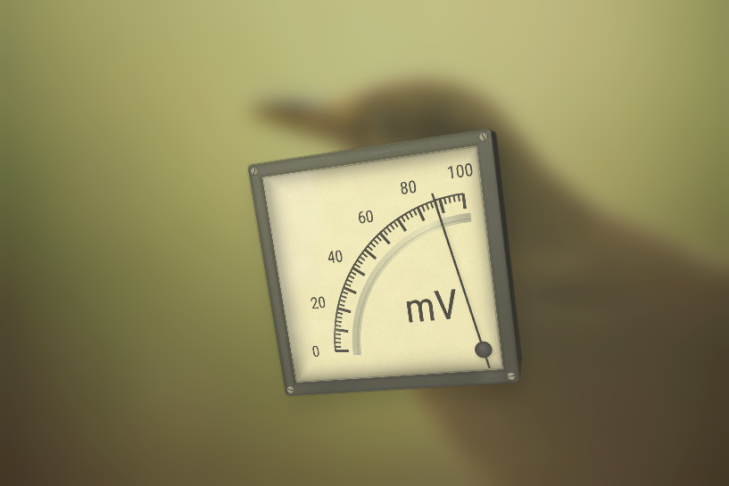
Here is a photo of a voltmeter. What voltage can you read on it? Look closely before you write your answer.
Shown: 88 mV
